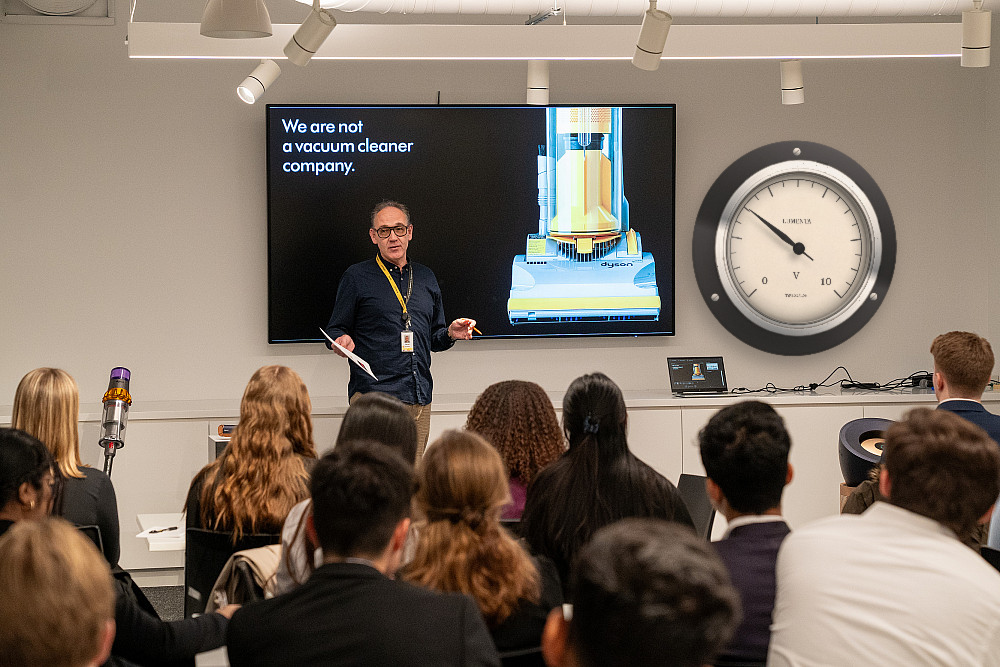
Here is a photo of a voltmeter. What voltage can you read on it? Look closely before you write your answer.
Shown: 3 V
